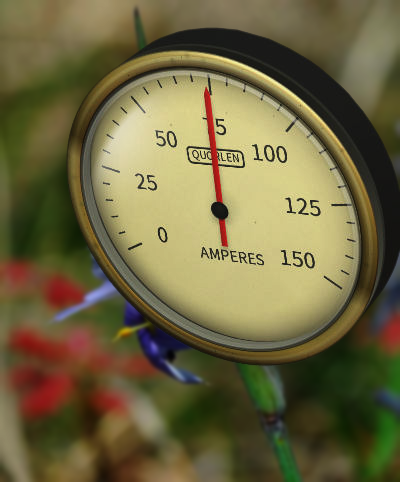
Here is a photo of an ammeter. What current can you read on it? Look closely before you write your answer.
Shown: 75 A
